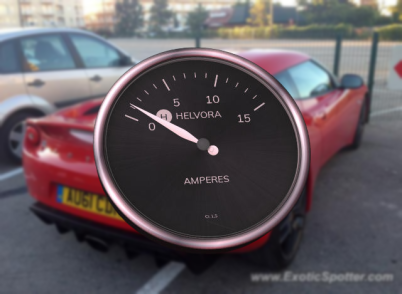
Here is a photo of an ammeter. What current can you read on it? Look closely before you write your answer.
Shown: 1 A
